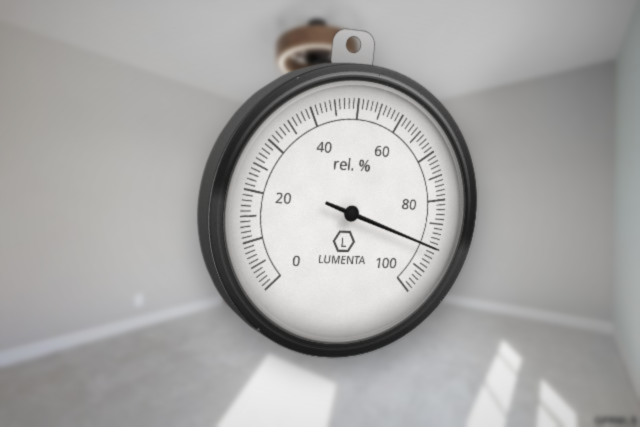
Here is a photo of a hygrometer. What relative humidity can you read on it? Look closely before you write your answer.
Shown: 90 %
